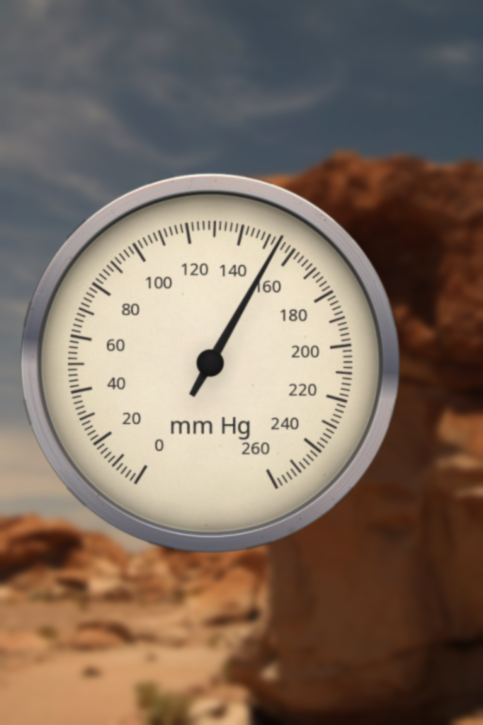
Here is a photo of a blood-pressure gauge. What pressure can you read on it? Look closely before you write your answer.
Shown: 154 mmHg
